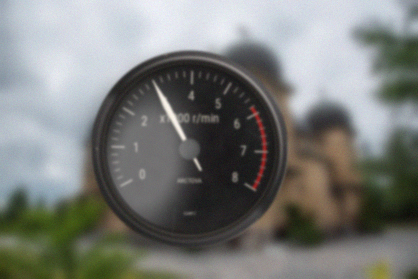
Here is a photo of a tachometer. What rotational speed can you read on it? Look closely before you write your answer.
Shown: 3000 rpm
